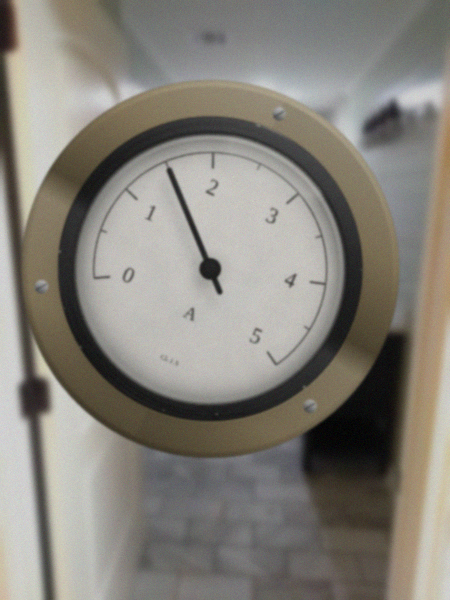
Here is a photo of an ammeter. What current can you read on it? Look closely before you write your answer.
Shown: 1.5 A
